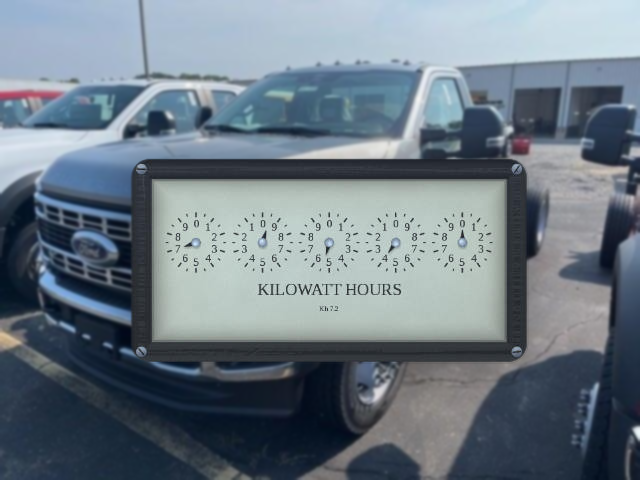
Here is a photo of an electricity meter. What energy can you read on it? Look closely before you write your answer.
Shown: 69540 kWh
